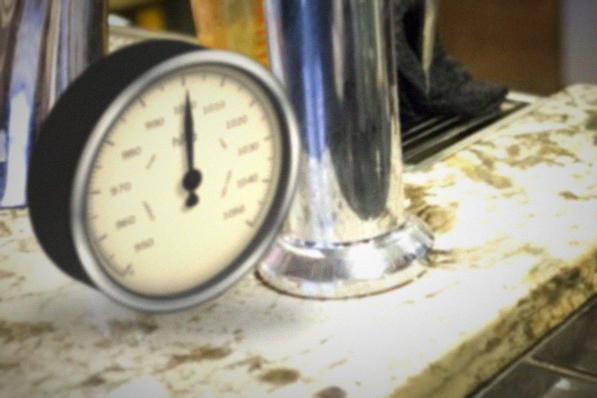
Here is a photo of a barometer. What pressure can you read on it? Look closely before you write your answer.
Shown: 1000 hPa
